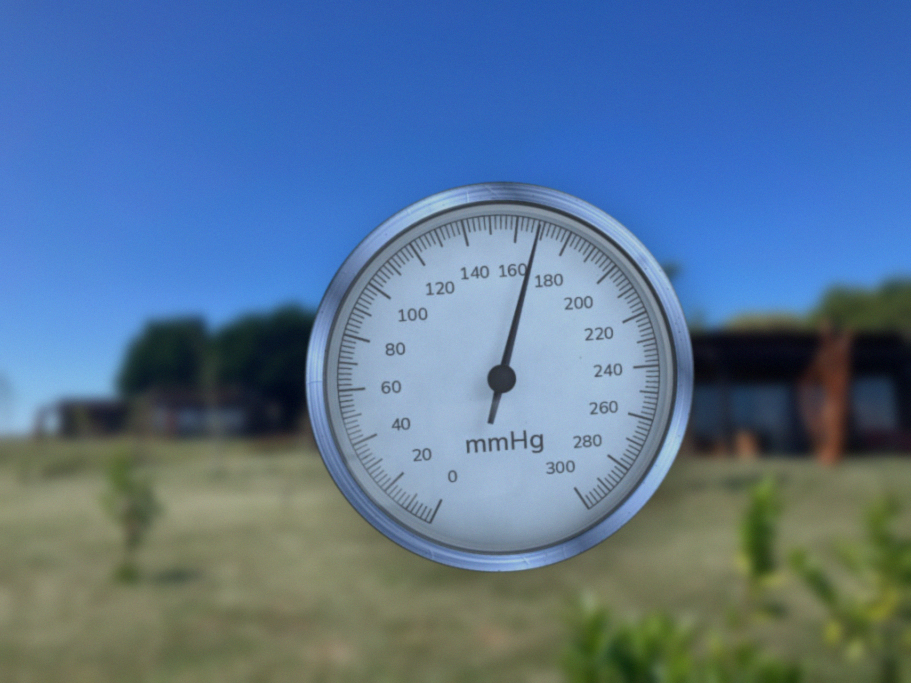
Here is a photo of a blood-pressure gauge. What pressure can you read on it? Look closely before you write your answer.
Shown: 168 mmHg
